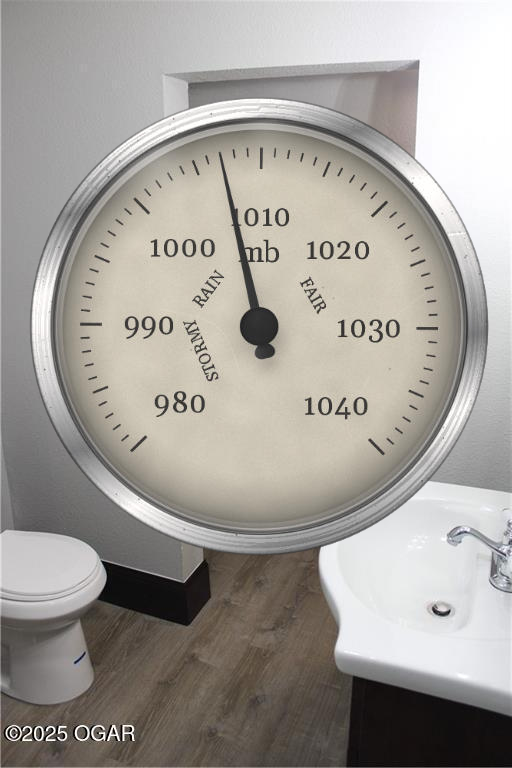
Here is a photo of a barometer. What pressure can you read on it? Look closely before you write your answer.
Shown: 1007 mbar
